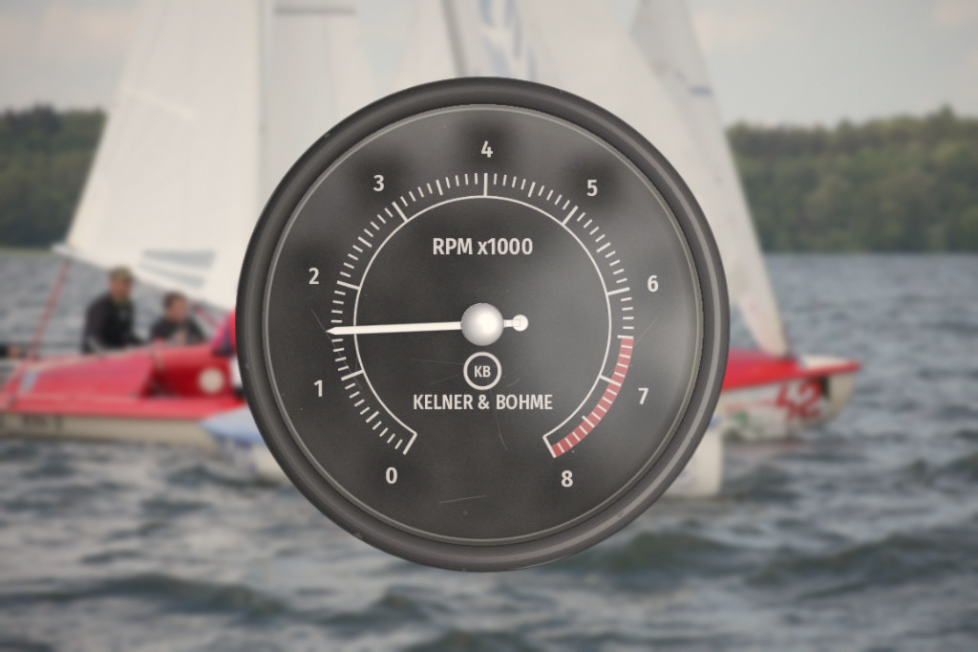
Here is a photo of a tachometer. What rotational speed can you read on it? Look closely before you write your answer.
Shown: 1500 rpm
